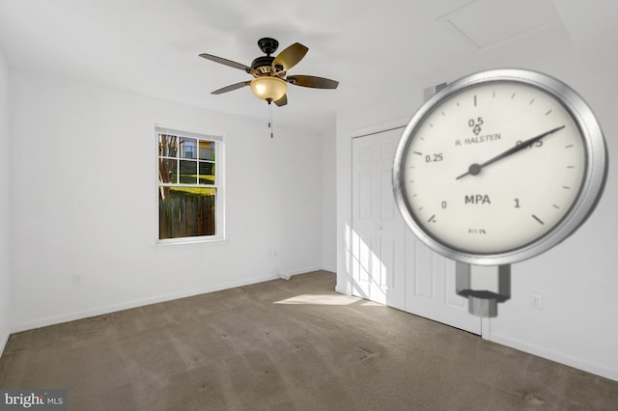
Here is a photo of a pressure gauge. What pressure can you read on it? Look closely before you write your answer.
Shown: 0.75 MPa
